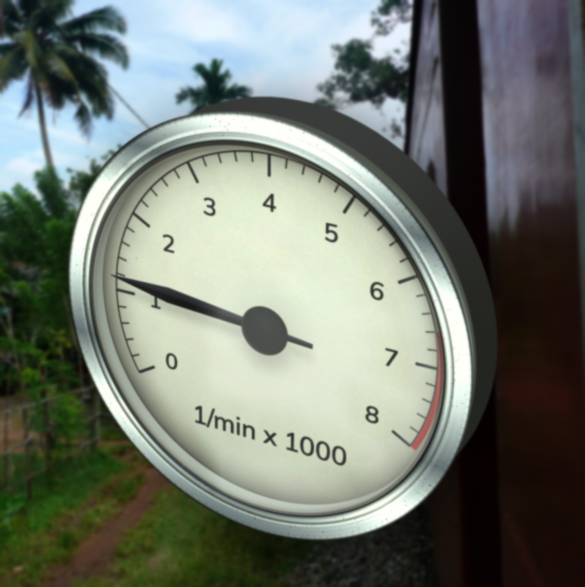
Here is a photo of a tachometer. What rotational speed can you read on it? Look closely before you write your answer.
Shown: 1200 rpm
